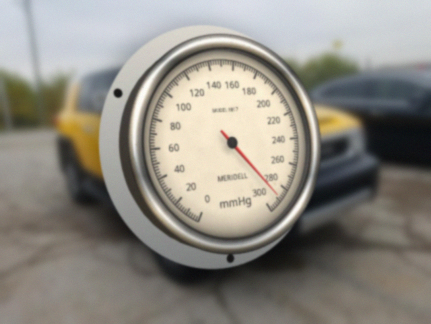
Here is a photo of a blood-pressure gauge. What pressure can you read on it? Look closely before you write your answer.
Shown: 290 mmHg
